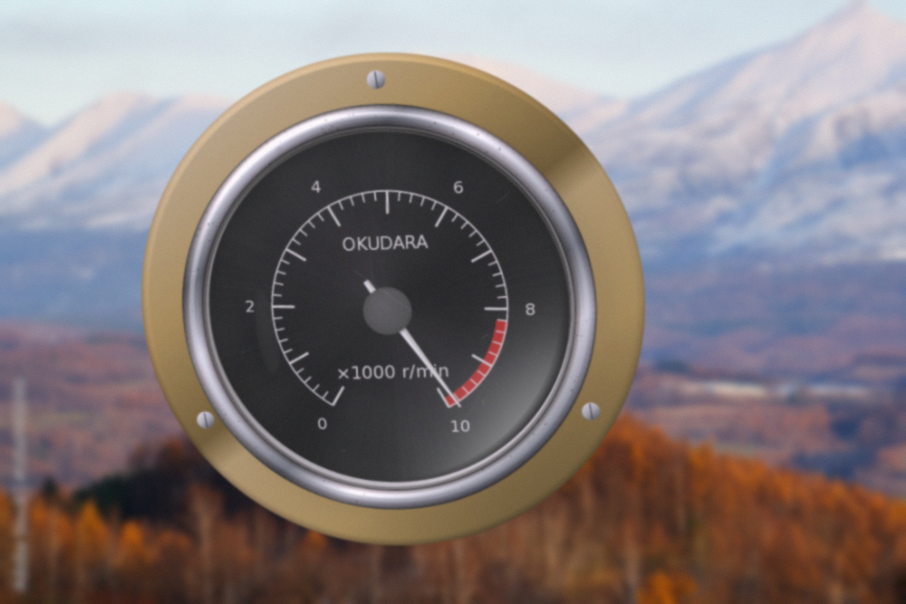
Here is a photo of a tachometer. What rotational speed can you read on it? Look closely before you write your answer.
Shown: 9800 rpm
